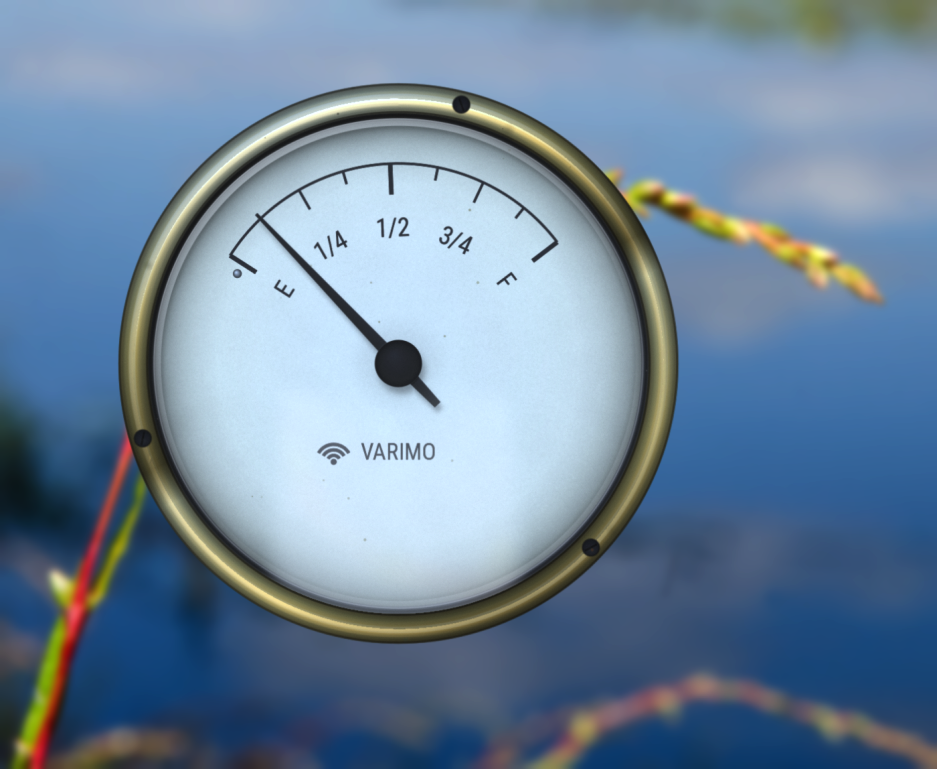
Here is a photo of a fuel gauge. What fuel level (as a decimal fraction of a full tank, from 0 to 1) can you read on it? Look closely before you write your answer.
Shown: 0.125
